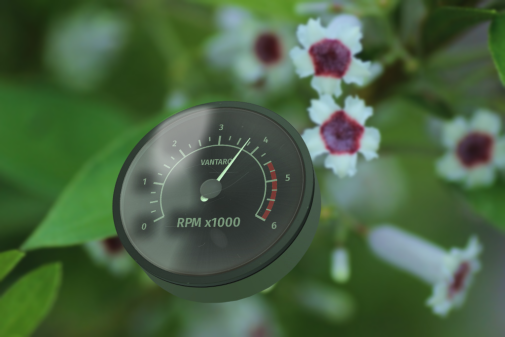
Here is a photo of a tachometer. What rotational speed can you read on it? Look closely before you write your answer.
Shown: 3750 rpm
